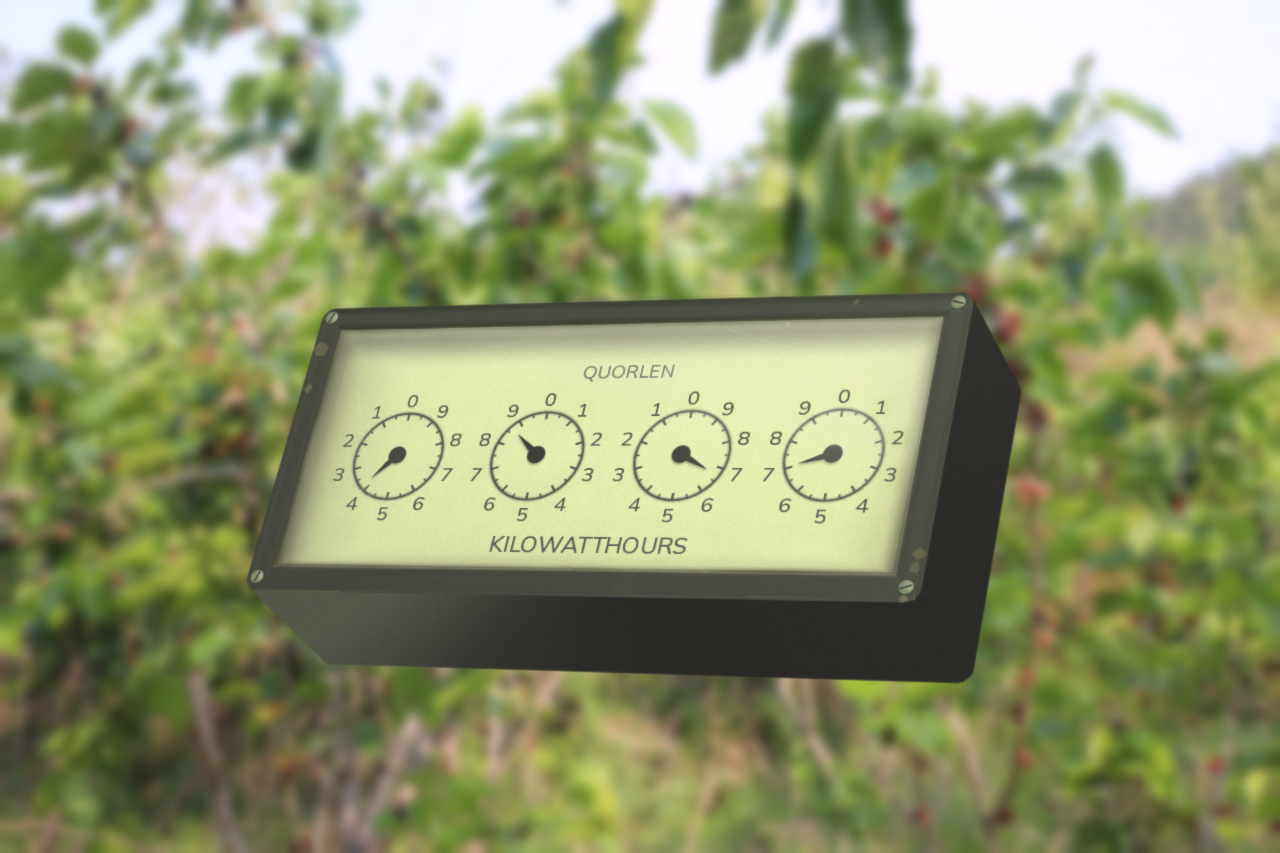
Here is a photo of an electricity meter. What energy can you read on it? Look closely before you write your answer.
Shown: 3867 kWh
